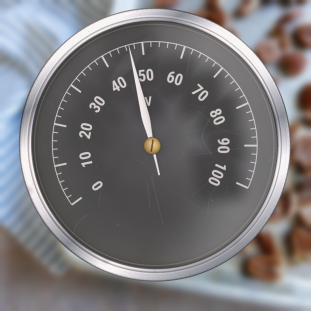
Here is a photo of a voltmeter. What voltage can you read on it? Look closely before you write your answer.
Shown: 47 V
